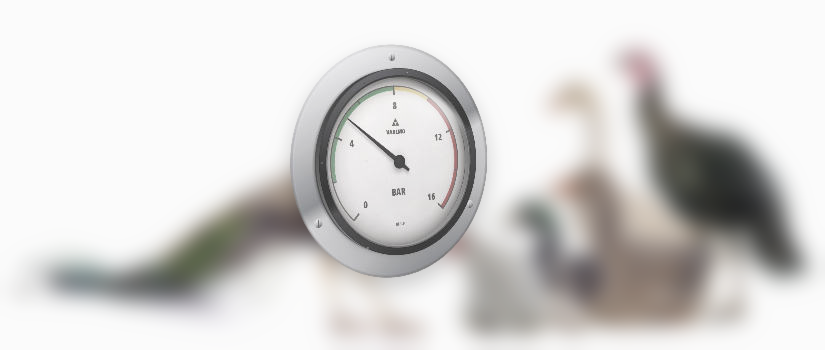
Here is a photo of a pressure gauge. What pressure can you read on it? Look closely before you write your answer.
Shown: 5 bar
